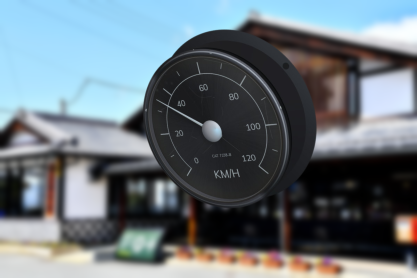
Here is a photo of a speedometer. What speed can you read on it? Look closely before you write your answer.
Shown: 35 km/h
